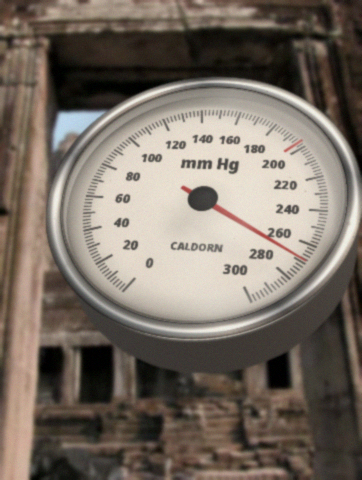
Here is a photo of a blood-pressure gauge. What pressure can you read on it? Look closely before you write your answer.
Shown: 270 mmHg
